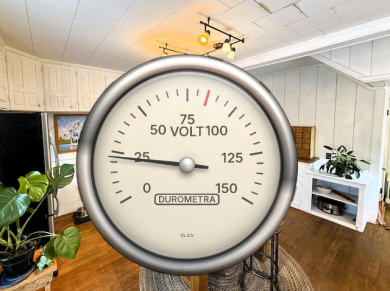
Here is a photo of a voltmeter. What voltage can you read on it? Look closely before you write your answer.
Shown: 22.5 V
